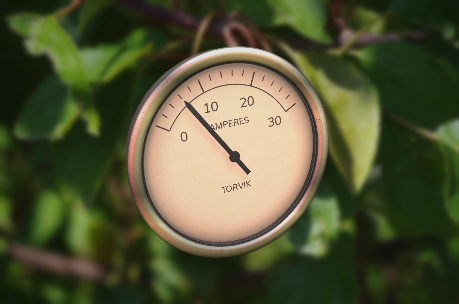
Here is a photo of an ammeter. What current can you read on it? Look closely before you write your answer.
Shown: 6 A
